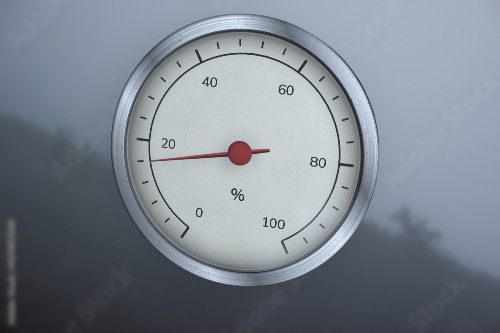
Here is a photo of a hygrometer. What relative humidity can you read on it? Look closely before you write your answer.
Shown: 16 %
